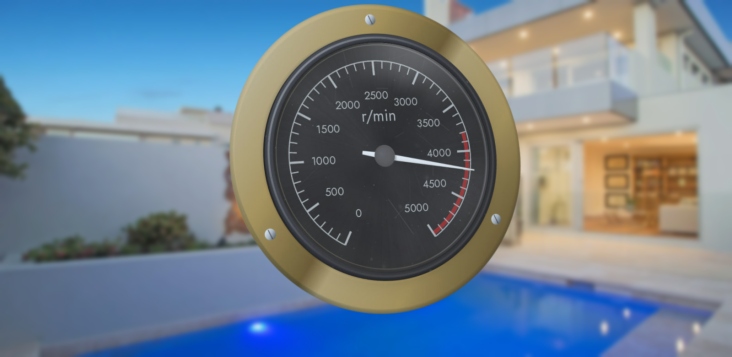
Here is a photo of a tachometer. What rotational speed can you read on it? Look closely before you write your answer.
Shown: 4200 rpm
